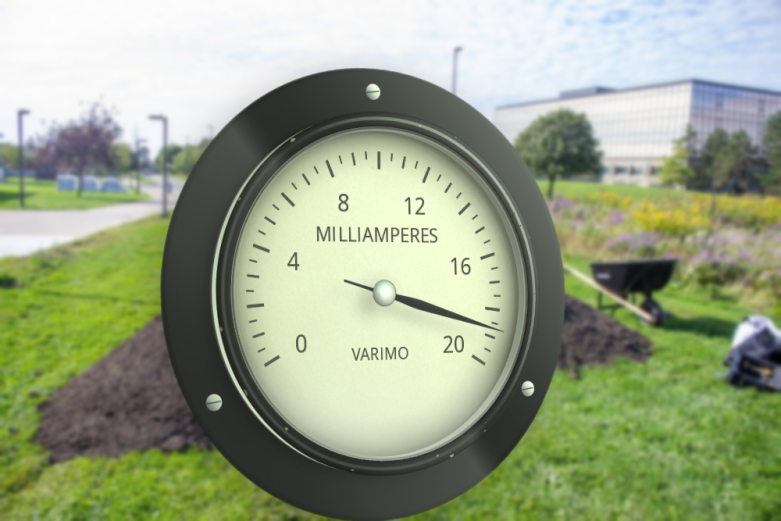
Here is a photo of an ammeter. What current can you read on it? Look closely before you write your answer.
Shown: 18.75 mA
